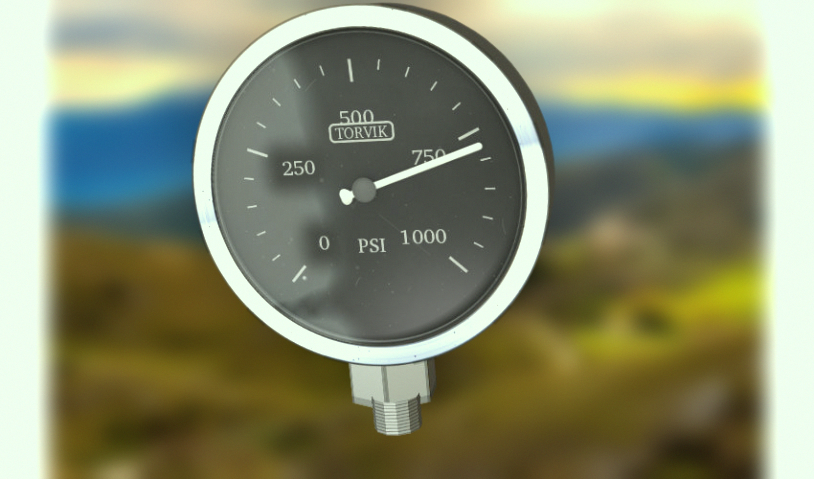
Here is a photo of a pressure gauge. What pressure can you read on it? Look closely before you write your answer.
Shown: 775 psi
